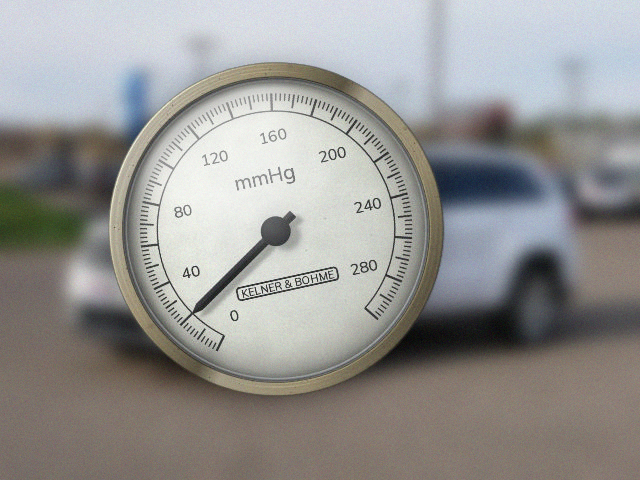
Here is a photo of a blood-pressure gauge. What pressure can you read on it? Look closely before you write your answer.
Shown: 20 mmHg
